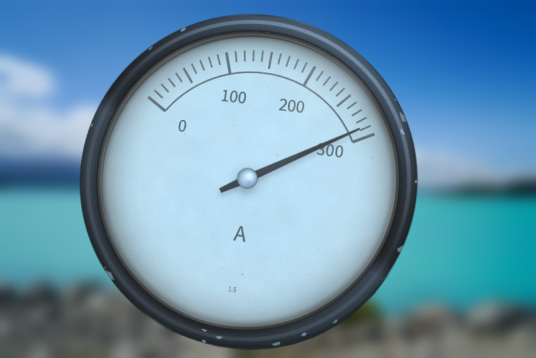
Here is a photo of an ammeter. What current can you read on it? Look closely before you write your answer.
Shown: 290 A
